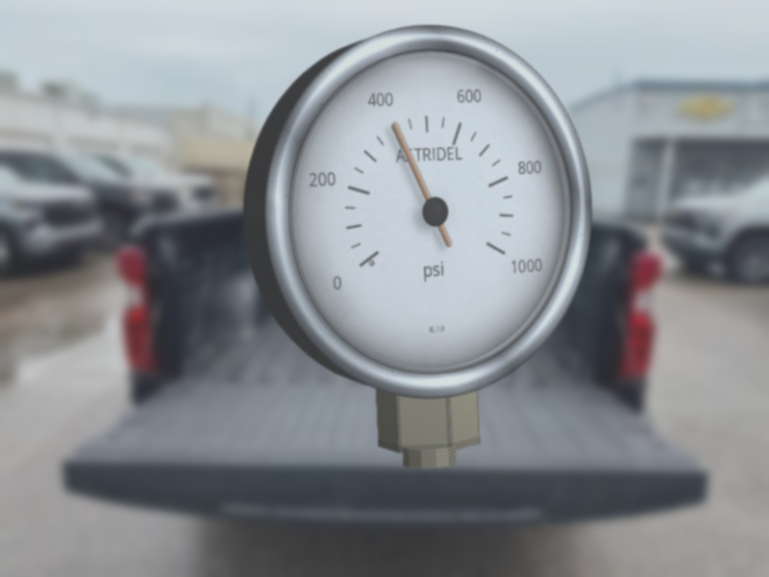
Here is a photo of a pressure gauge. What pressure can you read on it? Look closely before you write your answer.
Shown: 400 psi
